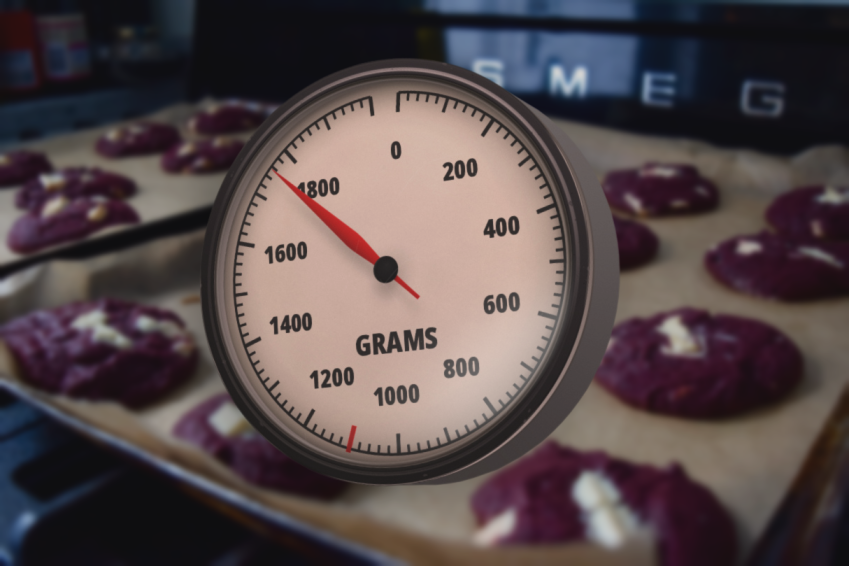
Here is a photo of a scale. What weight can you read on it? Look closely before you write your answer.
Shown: 1760 g
